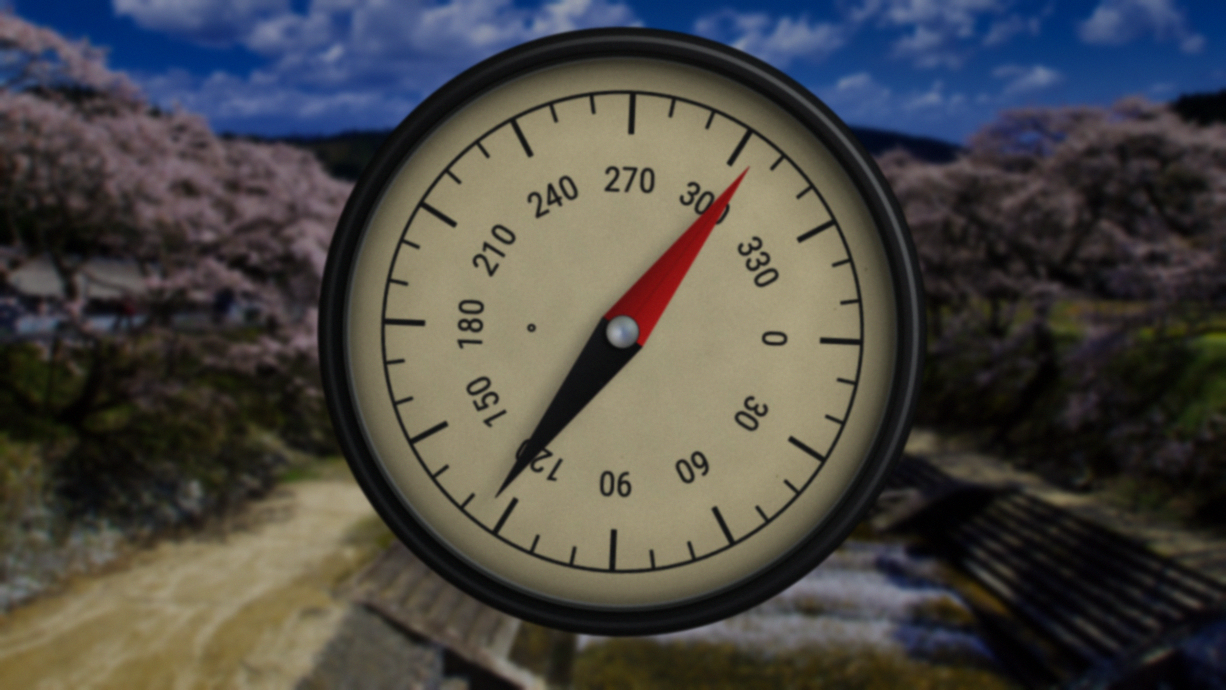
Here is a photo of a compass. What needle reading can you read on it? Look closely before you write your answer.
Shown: 305 °
